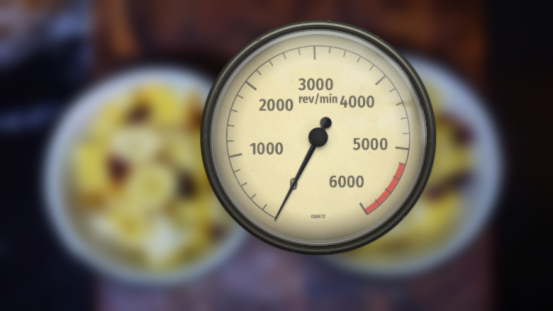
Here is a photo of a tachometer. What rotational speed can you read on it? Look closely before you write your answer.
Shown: 0 rpm
